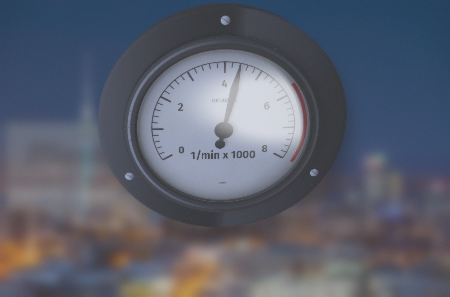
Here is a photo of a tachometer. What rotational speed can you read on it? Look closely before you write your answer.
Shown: 4400 rpm
